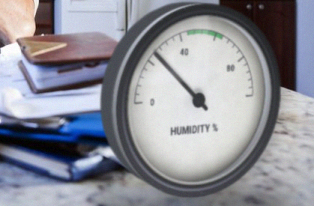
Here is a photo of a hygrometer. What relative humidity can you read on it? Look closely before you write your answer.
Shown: 24 %
